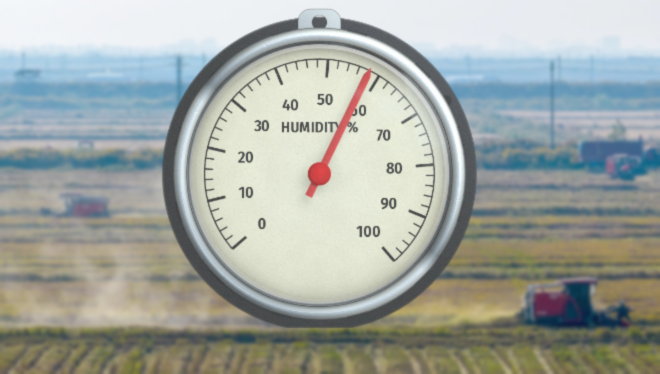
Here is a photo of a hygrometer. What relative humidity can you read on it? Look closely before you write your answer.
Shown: 58 %
